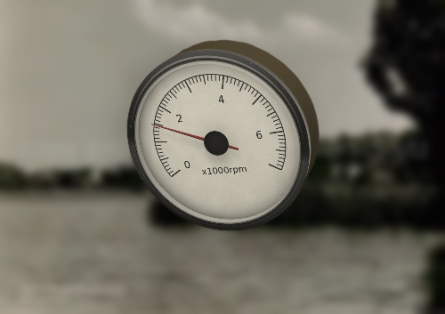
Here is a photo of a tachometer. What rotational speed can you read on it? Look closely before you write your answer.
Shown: 1500 rpm
